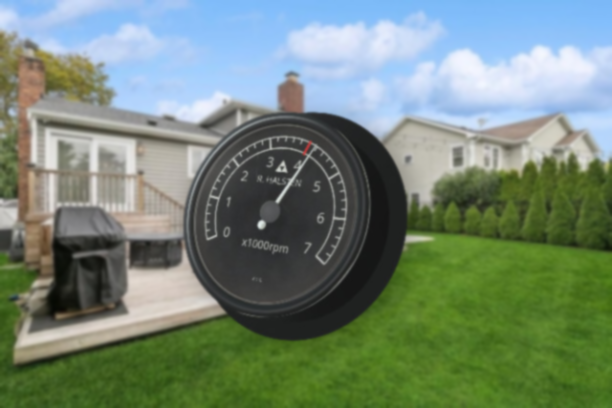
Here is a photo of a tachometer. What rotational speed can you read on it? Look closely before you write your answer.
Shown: 4200 rpm
